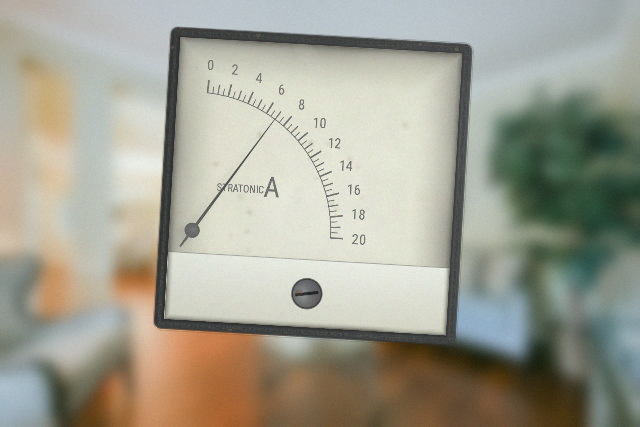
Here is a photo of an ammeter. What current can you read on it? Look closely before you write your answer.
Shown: 7 A
